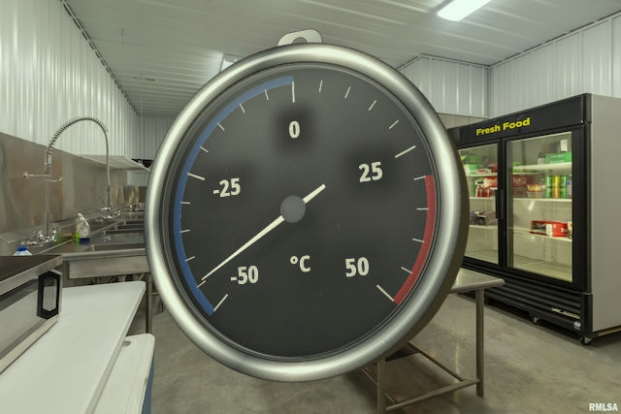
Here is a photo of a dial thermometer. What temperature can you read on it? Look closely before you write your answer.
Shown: -45 °C
